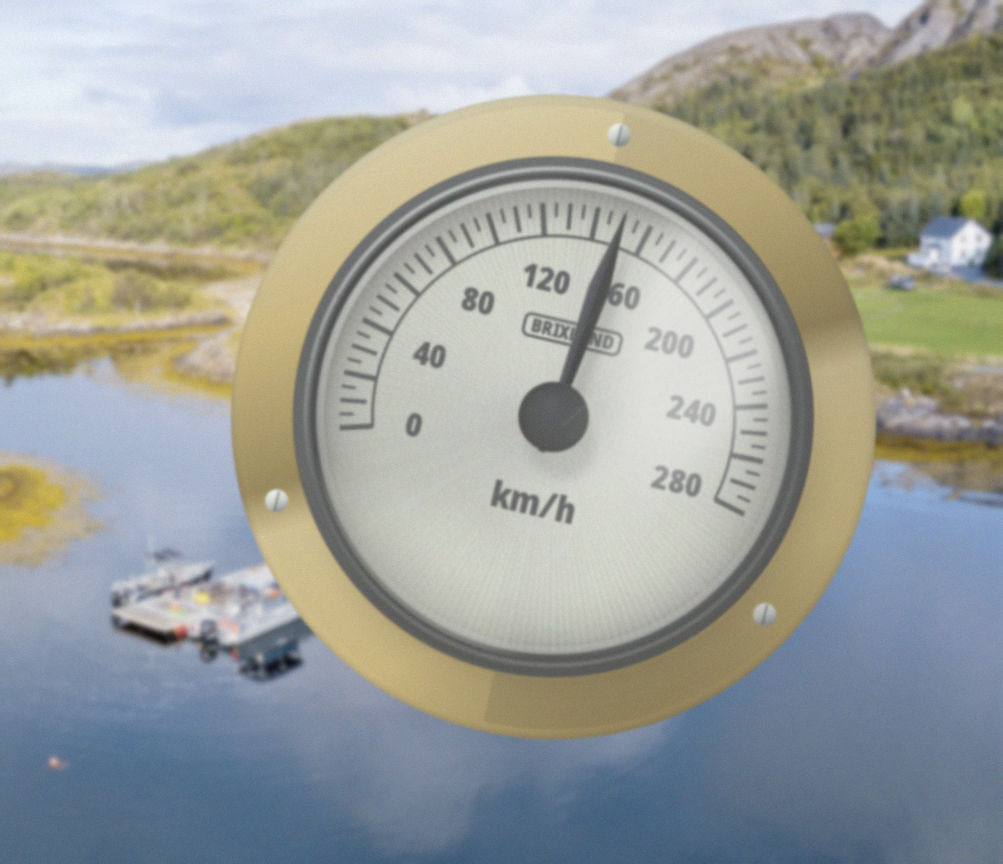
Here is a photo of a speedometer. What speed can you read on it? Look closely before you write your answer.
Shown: 150 km/h
